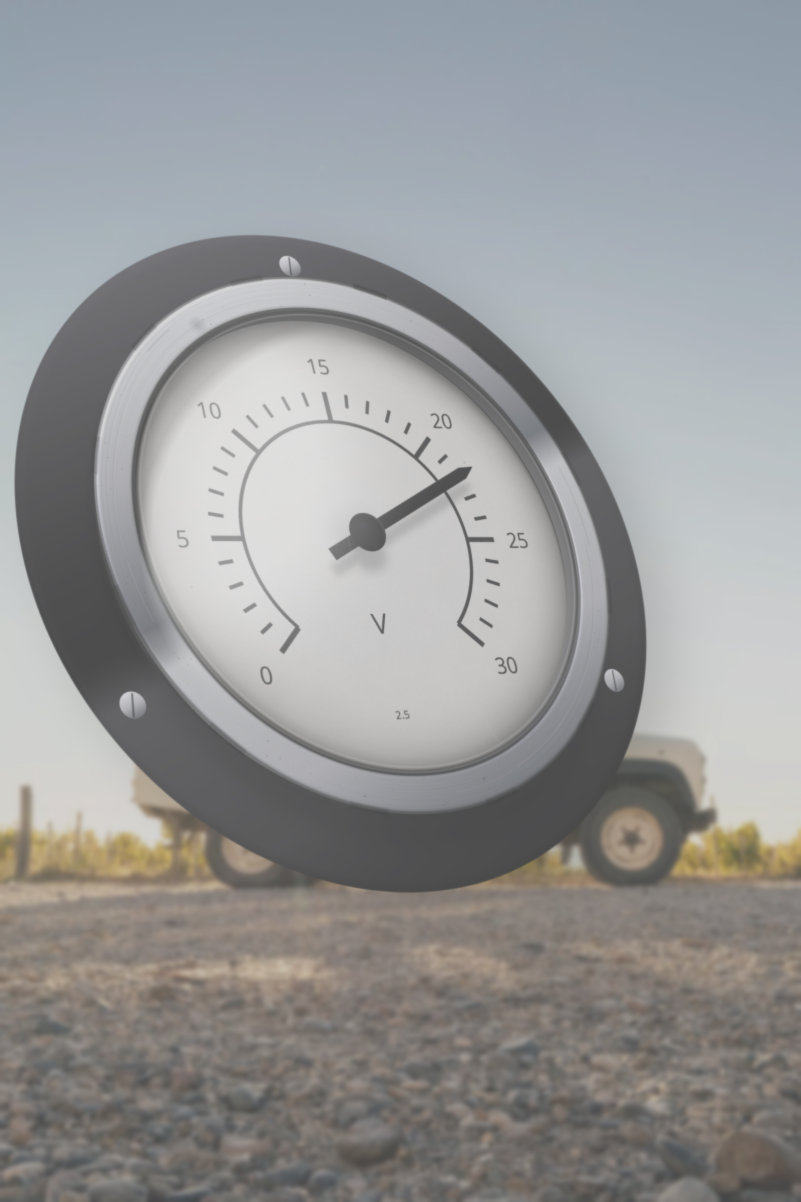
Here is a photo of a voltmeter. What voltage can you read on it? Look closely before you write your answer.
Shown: 22 V
